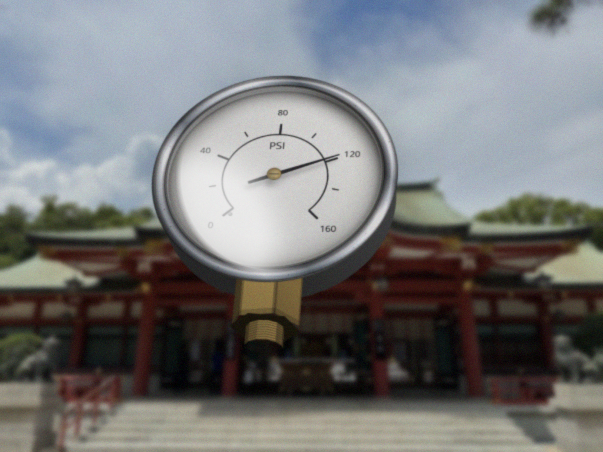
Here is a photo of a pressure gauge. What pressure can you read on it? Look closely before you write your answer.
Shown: 120 psi
